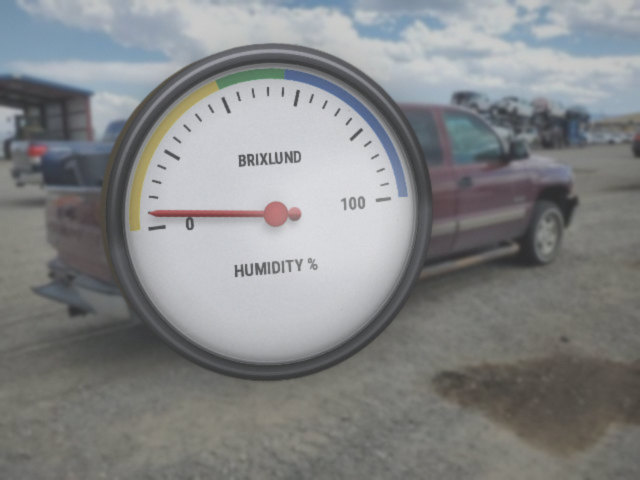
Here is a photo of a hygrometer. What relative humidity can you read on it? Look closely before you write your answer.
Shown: 4 %
